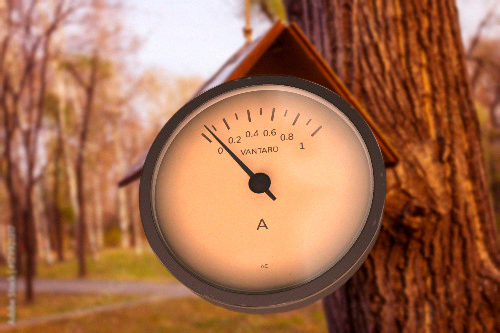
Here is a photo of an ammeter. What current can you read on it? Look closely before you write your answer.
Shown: 0.05 A
